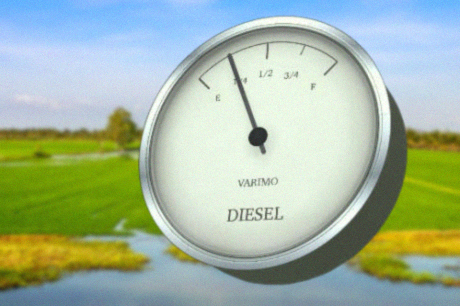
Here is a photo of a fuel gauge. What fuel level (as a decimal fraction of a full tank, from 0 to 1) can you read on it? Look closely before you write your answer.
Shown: 0.25
